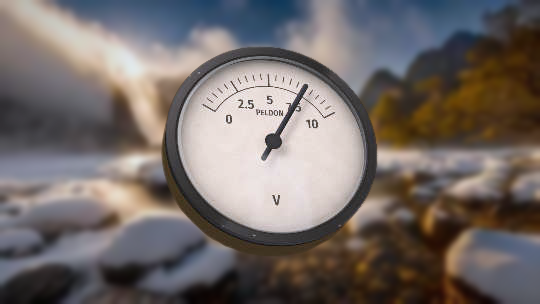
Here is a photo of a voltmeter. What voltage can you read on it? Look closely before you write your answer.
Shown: 7.5 V
